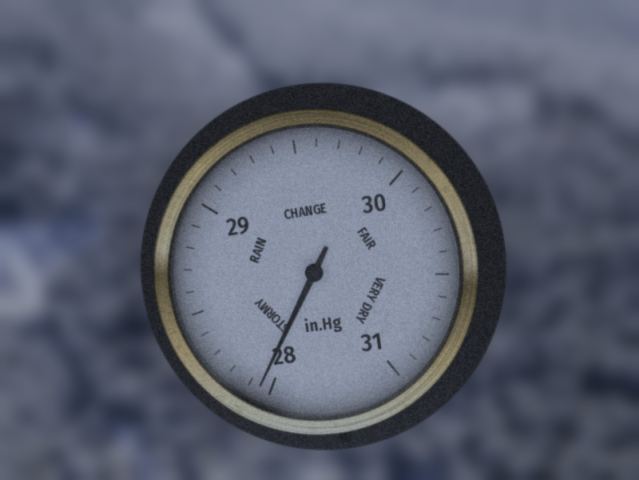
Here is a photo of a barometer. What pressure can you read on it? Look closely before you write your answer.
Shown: 28.05 inHg
